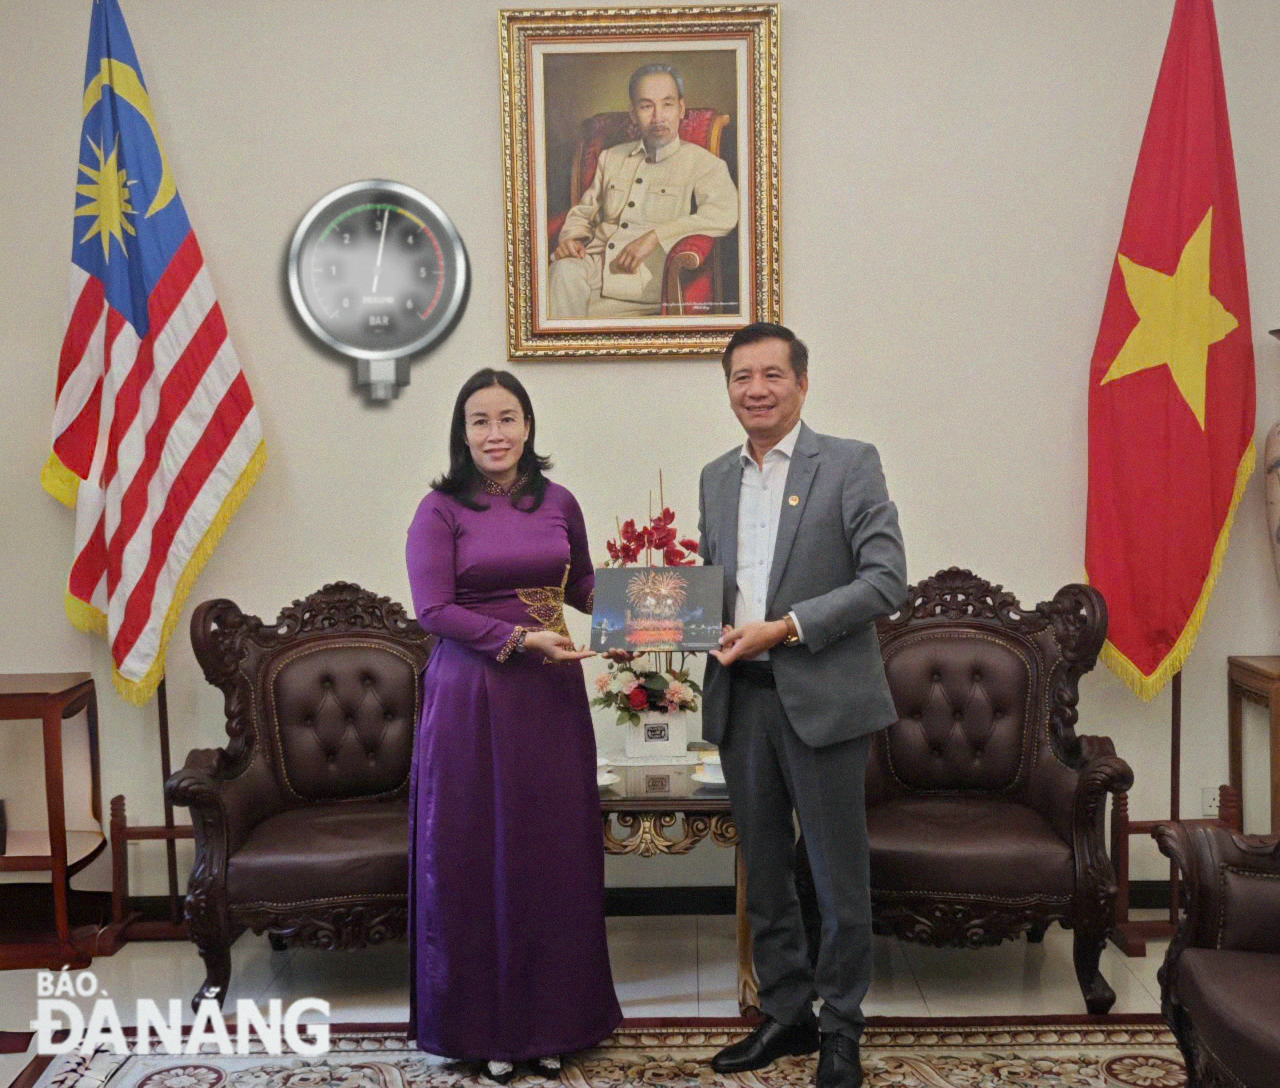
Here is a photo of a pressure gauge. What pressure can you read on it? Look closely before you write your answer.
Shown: 3.2 bar
